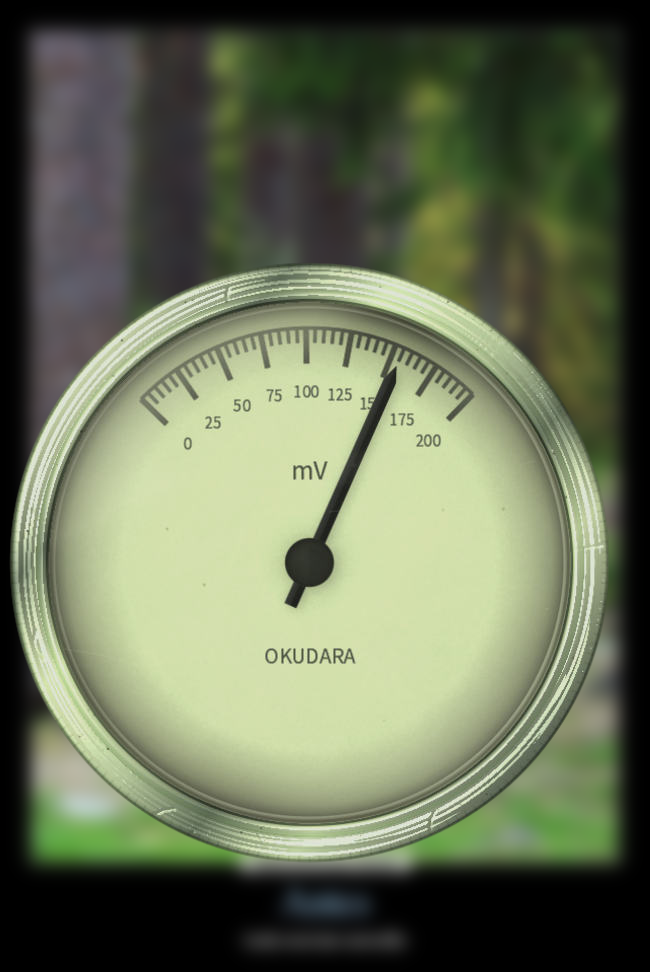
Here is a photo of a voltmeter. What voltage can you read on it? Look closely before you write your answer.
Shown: 155 mV
